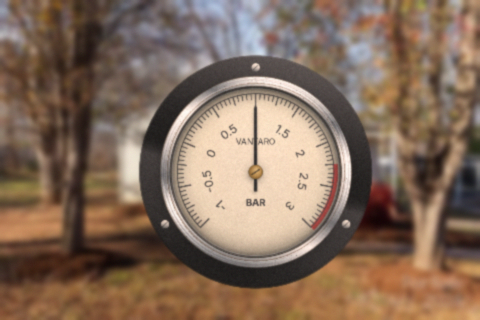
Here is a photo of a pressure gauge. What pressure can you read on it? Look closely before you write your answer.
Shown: 1 bar
